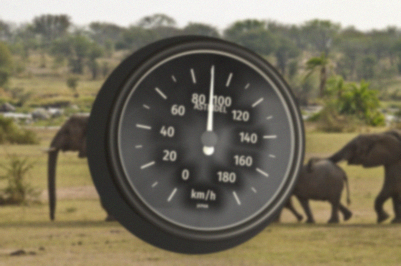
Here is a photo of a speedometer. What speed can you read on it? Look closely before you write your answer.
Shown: 90 km/h
